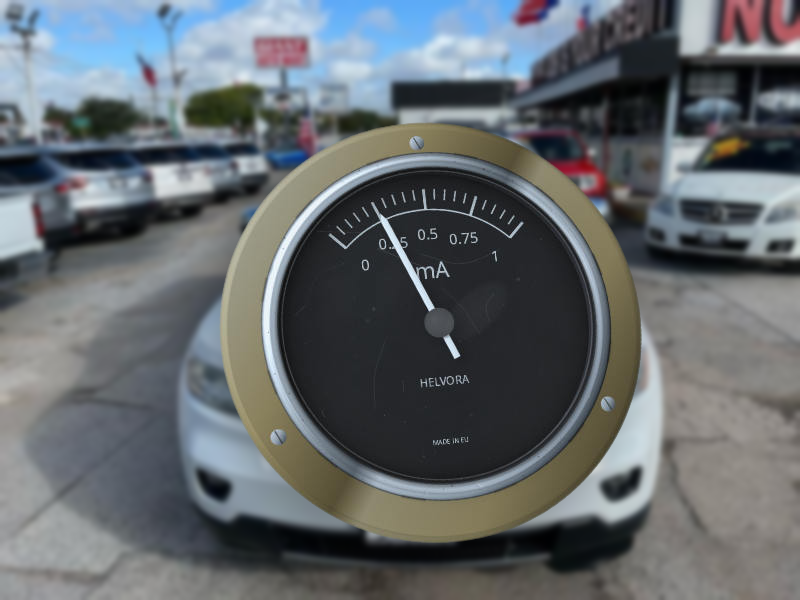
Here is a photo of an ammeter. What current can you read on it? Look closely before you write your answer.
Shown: 0.25 mA
